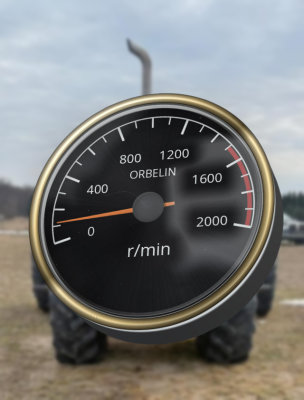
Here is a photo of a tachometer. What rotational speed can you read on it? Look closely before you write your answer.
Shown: 100 rpm
